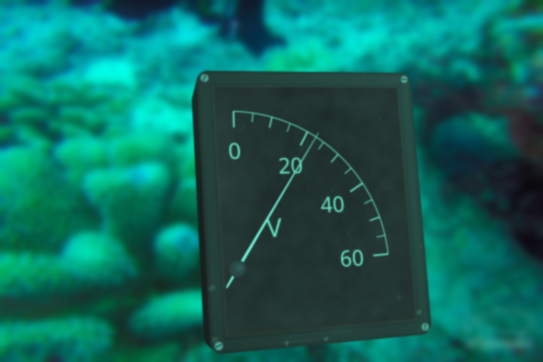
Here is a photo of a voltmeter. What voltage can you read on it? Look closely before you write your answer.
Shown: 22.5 V
